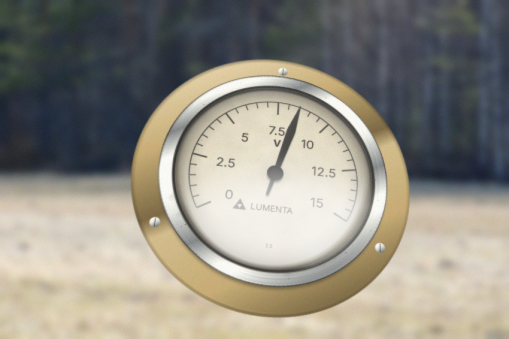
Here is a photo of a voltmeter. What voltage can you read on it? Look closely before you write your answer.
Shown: 8.5 V
